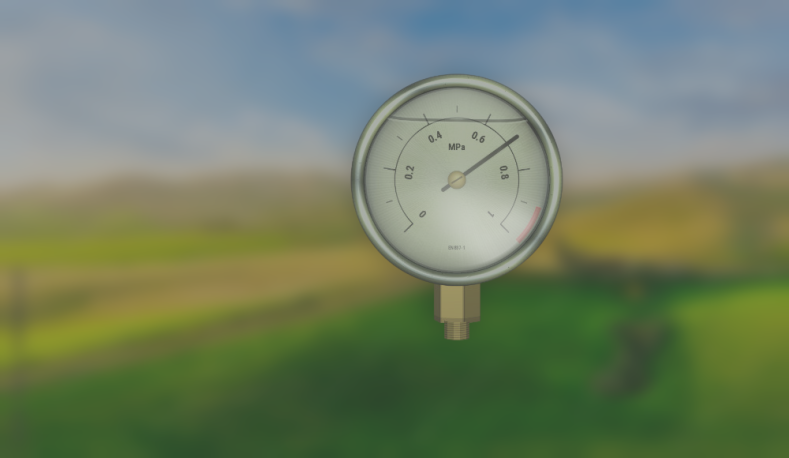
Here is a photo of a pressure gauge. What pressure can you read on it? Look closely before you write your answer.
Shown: 0.7 MPa
